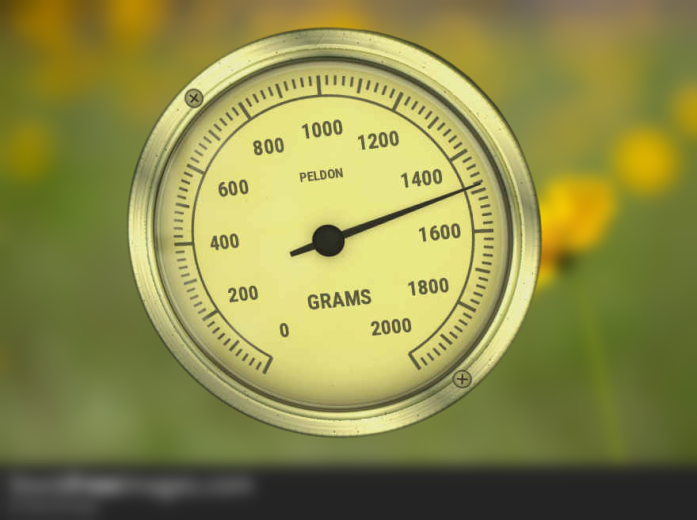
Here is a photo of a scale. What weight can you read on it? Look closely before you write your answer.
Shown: 1480 g
